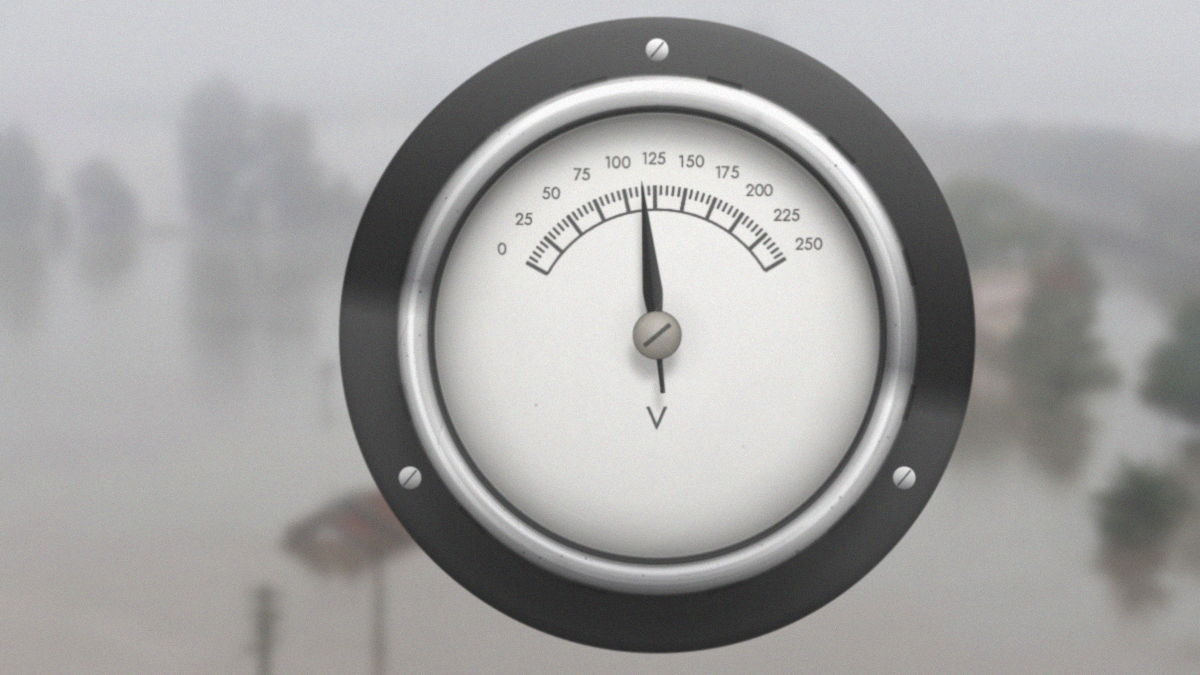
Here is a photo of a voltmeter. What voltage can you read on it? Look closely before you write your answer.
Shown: 115 V
